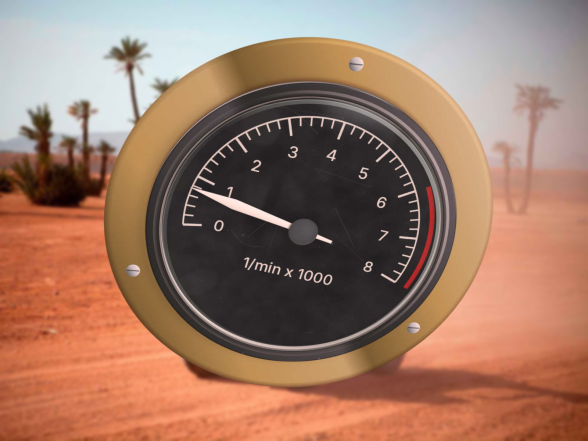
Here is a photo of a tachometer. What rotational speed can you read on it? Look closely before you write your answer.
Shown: 800 rpm
